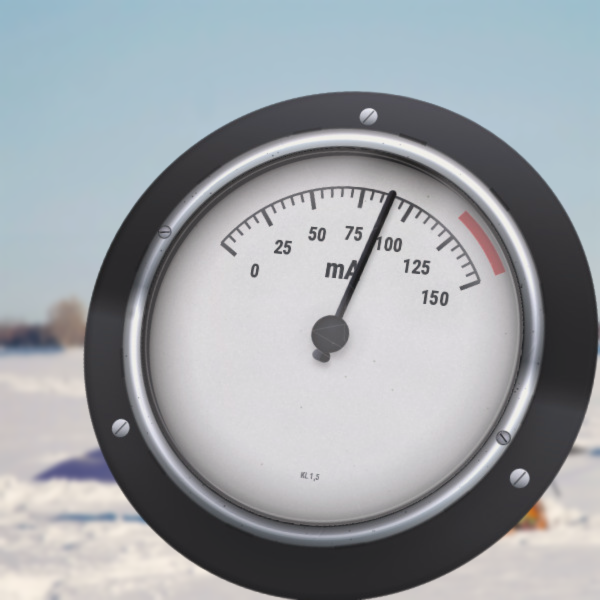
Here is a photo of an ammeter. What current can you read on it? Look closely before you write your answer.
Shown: 90 mA
